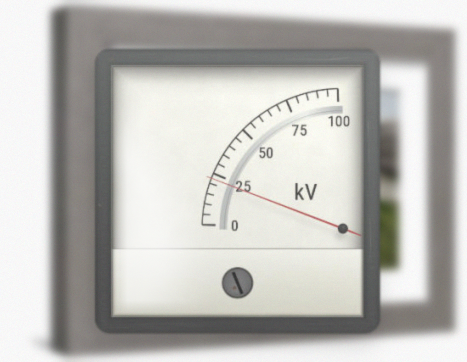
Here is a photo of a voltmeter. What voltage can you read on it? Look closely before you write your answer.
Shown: 22.5 kV
